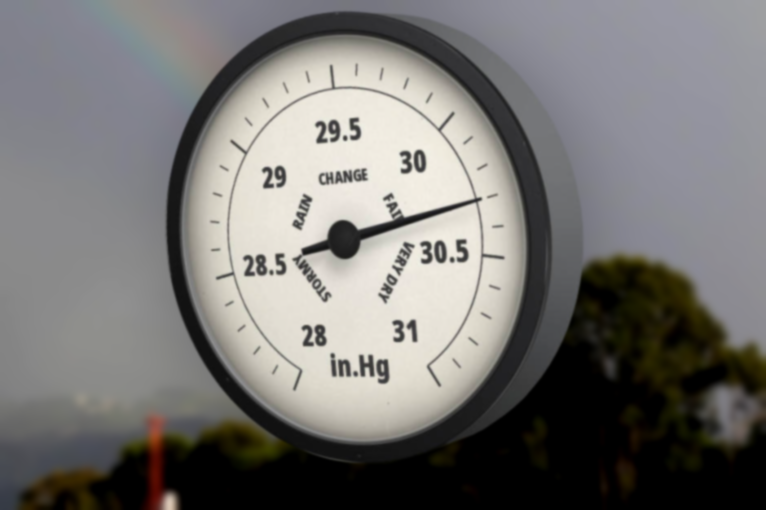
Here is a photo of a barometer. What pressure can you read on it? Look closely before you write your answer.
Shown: 30.3 inHg
